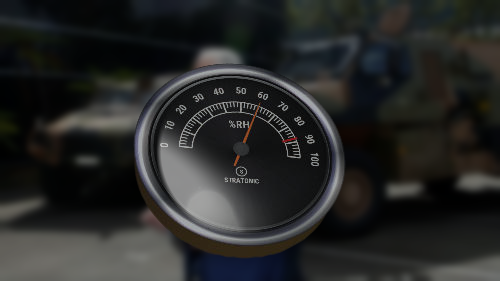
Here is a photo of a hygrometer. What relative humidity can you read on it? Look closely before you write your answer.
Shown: 60 %
